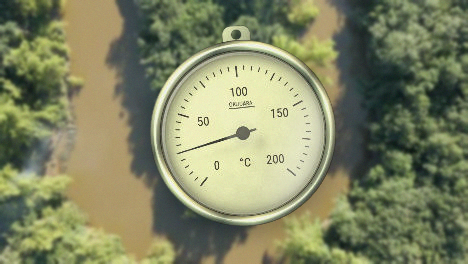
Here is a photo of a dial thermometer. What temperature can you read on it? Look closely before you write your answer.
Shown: 25 °C
